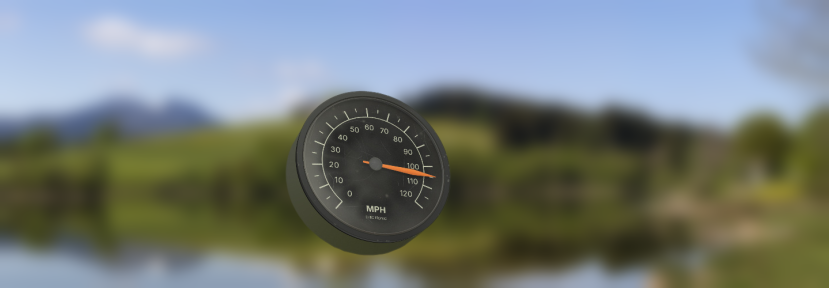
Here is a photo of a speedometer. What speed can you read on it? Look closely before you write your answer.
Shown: 105 mph
